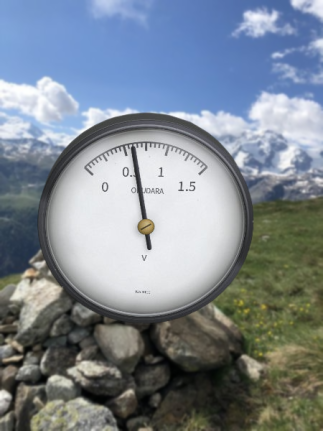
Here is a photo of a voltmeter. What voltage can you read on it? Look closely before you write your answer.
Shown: 0.6 V
